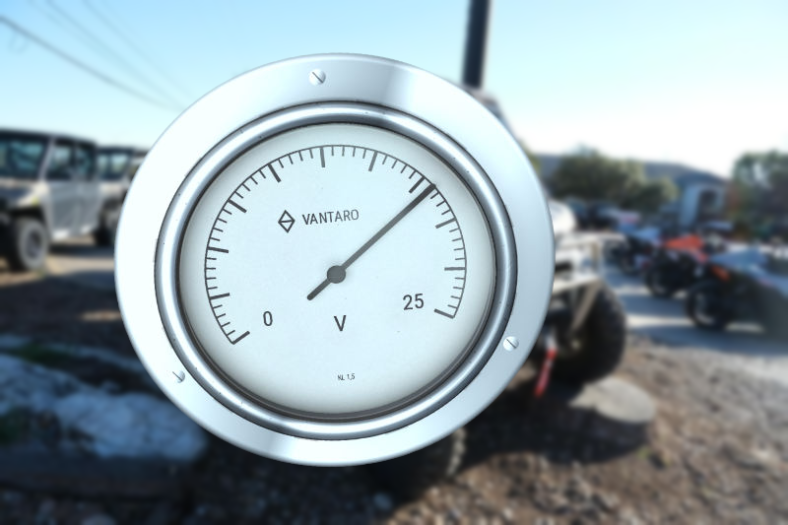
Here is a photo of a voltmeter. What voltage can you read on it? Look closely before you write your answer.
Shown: 18 V
